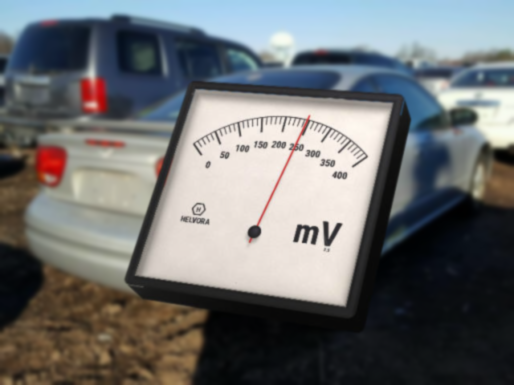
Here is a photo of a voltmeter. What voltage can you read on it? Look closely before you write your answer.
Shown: 250 mV
